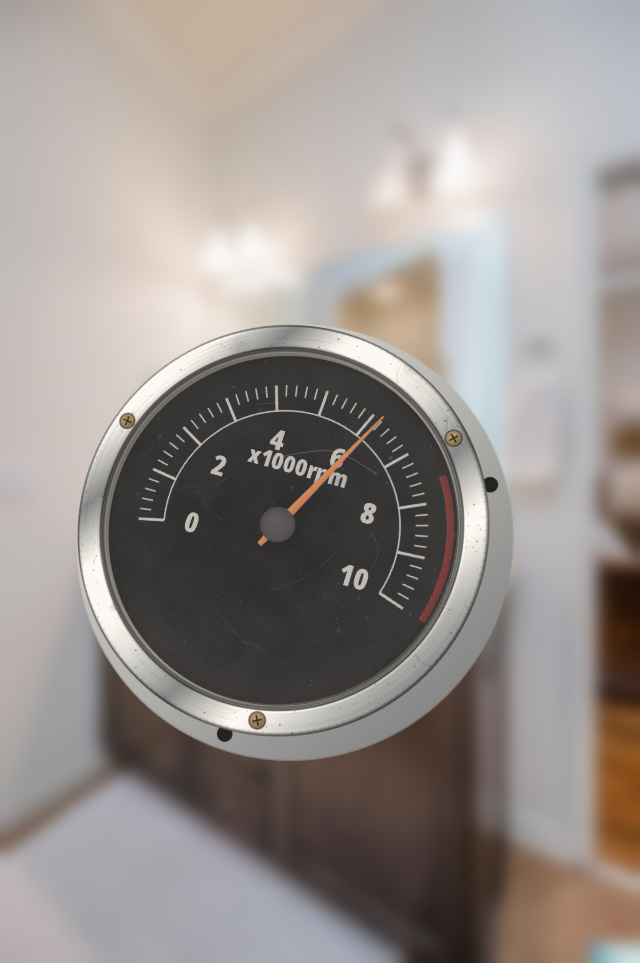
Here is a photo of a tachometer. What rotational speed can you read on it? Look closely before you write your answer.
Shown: 6200 rpm
